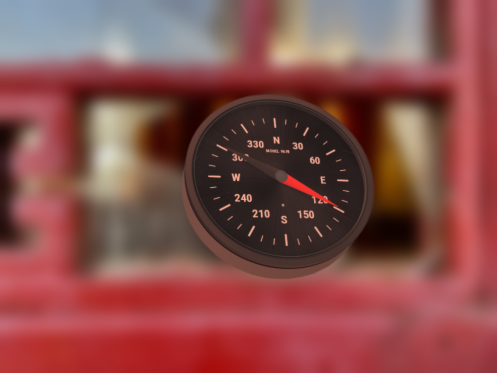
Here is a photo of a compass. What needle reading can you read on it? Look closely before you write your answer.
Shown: 120 °
